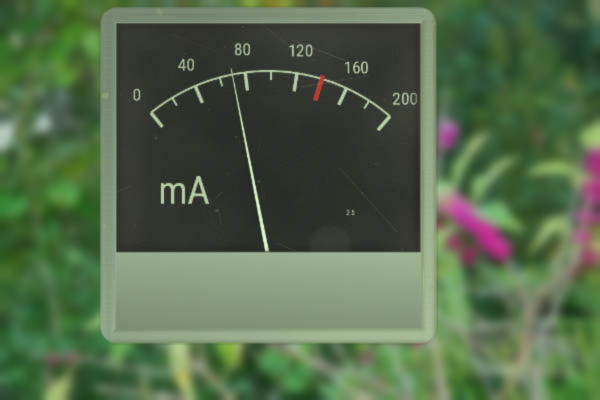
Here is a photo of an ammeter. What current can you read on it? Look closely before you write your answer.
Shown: 70 mA
